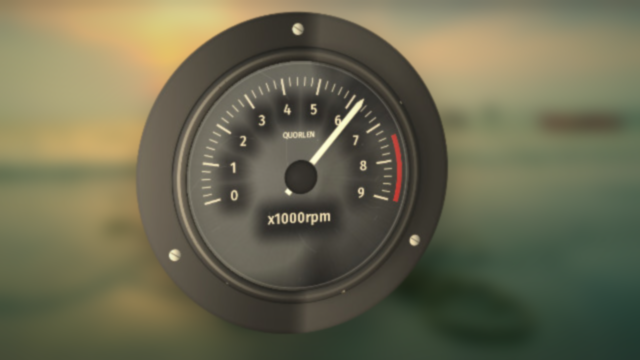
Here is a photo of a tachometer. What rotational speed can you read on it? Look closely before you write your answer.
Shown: 6200 rpm
